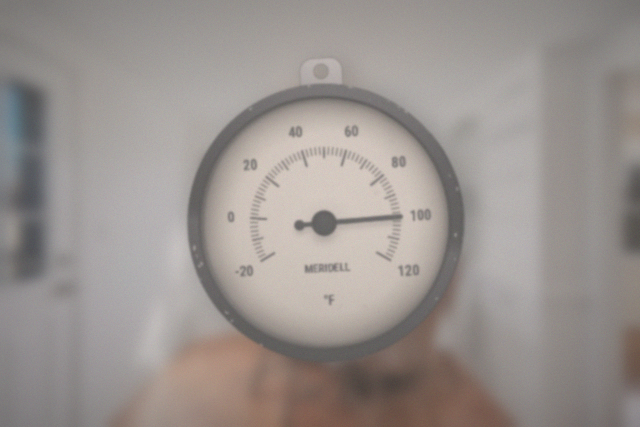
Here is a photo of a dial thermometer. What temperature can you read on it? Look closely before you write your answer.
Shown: 100 °F
